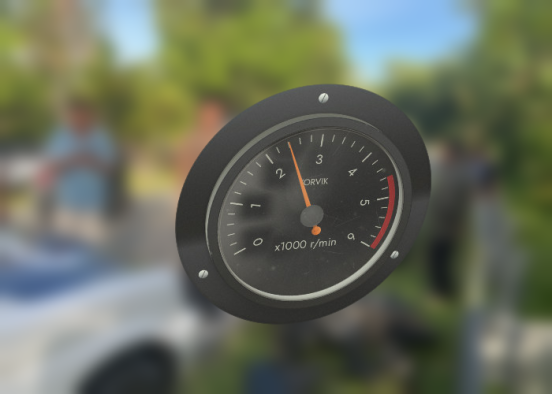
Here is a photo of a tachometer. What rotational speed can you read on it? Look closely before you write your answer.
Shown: 2400 rpm
